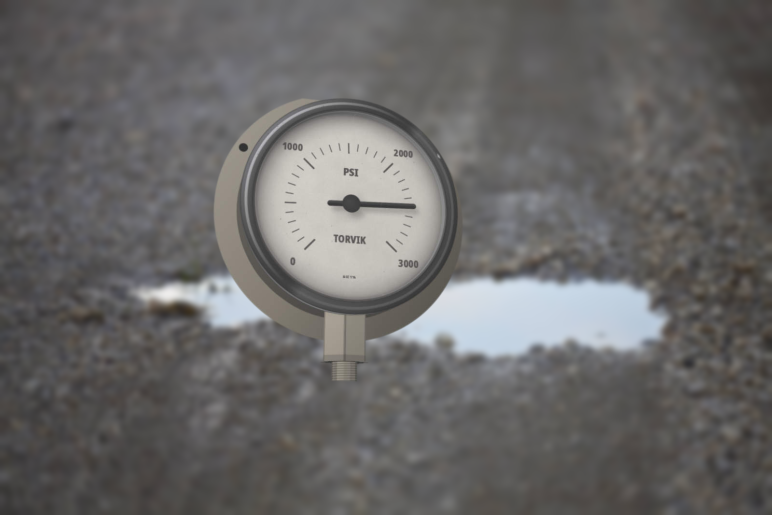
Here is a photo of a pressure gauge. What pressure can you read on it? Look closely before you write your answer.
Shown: 2500 psi
